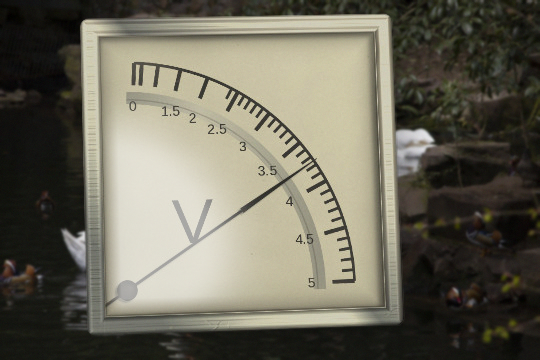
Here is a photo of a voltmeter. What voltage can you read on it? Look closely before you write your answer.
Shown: 3.75 V
